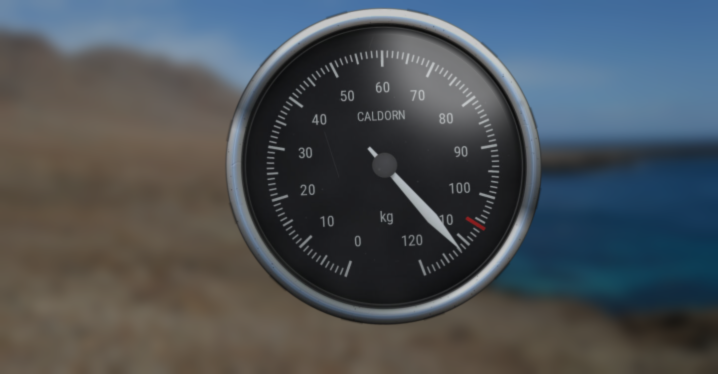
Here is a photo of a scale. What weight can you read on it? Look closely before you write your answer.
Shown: 112 kg
